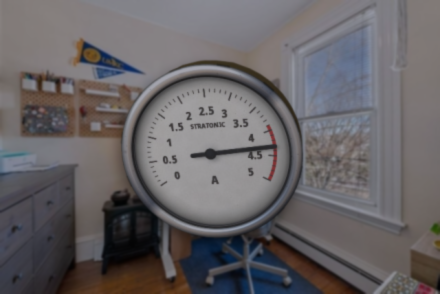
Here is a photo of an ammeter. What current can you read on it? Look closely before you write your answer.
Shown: 4.3 A
